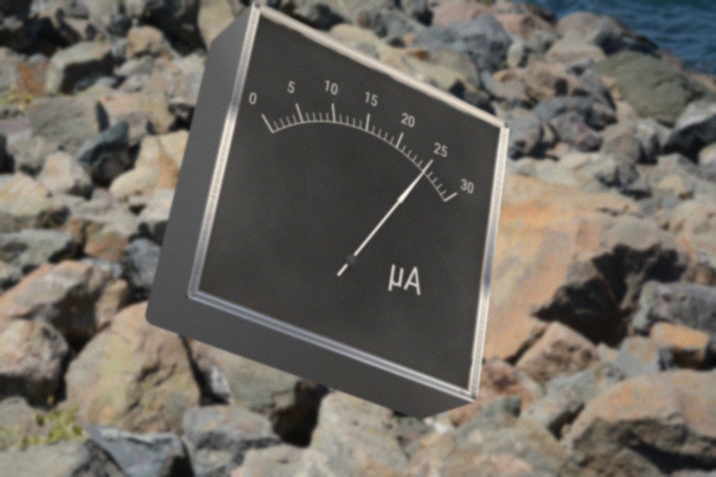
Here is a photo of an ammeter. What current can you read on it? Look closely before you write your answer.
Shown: 25 µA
